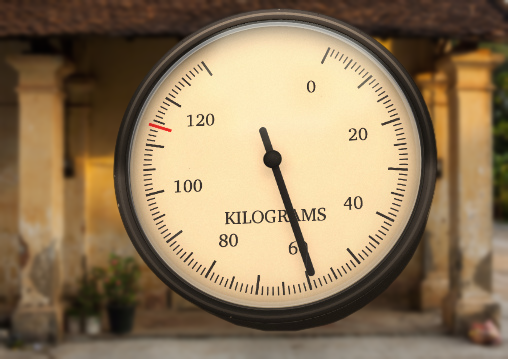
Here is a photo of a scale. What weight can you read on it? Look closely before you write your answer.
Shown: 59 kg
